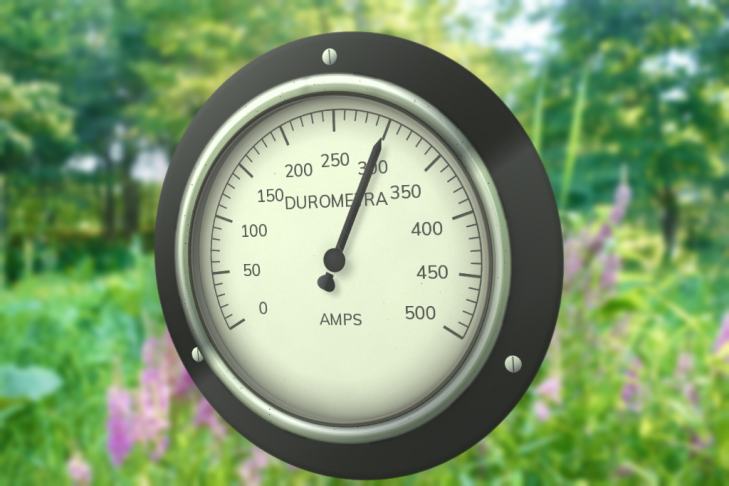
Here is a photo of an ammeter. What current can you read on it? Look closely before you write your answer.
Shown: 300 A
